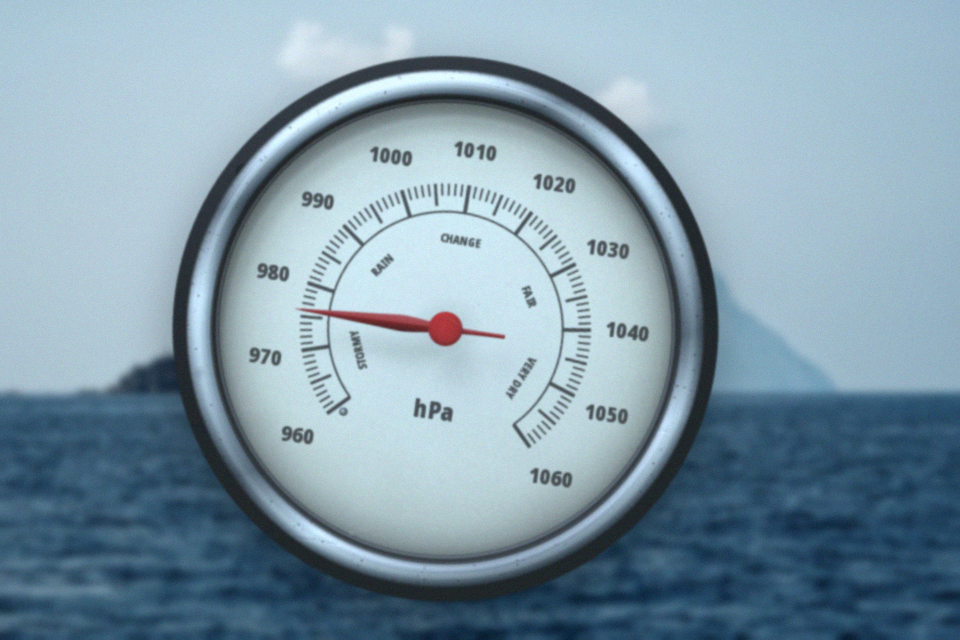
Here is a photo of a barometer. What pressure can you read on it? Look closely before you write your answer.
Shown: 976 hPa
